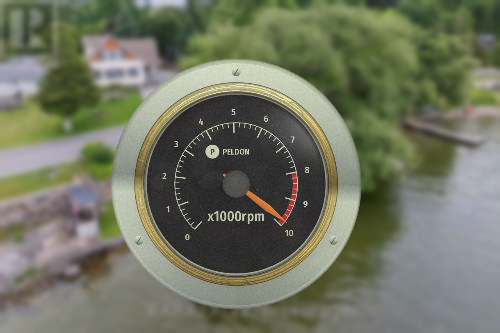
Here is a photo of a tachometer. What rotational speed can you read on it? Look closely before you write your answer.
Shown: 9800 rpm
